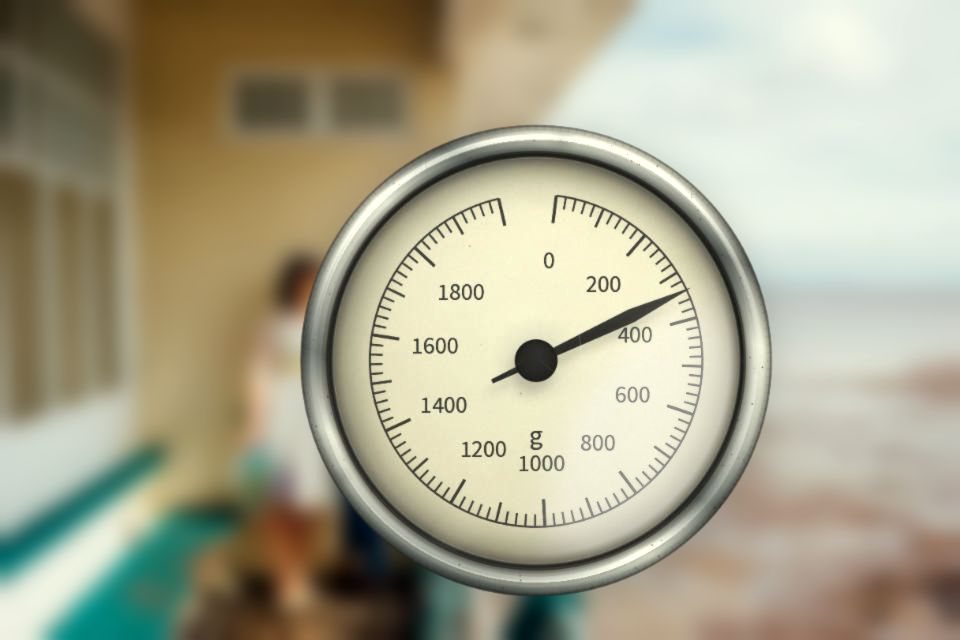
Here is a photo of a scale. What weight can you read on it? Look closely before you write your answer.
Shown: 340 g
